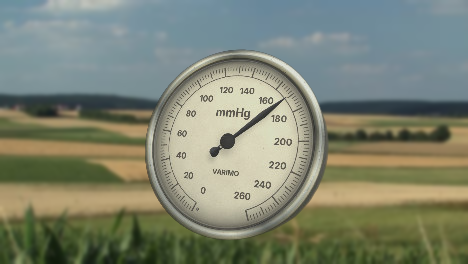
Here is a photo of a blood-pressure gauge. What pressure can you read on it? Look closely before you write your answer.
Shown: 170 mmHg
